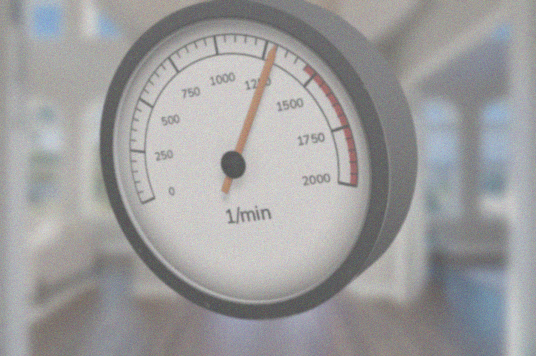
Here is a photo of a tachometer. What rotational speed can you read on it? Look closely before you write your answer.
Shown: 1300 rpm
